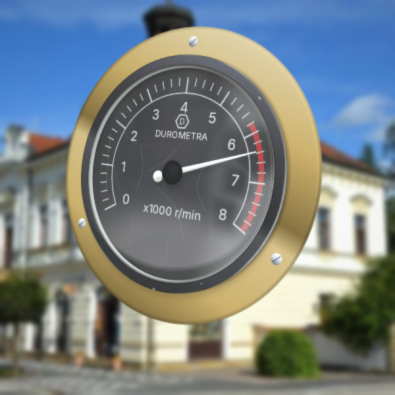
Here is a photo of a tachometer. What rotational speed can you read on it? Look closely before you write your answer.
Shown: 6400 rpm
